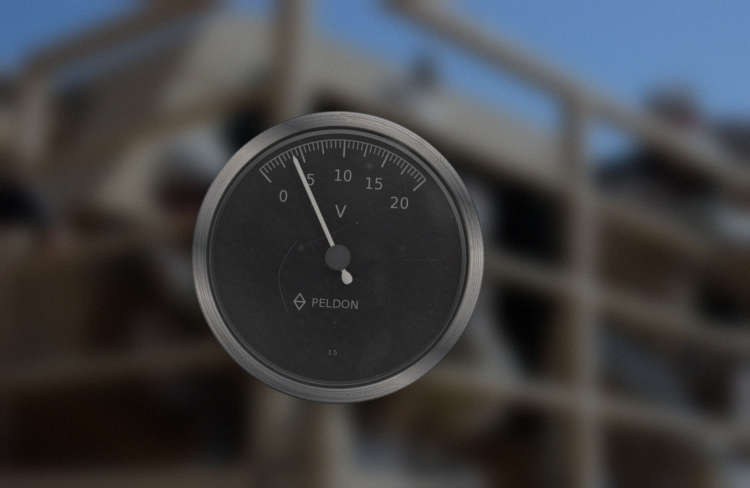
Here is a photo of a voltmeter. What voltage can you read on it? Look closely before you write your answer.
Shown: 4 V
